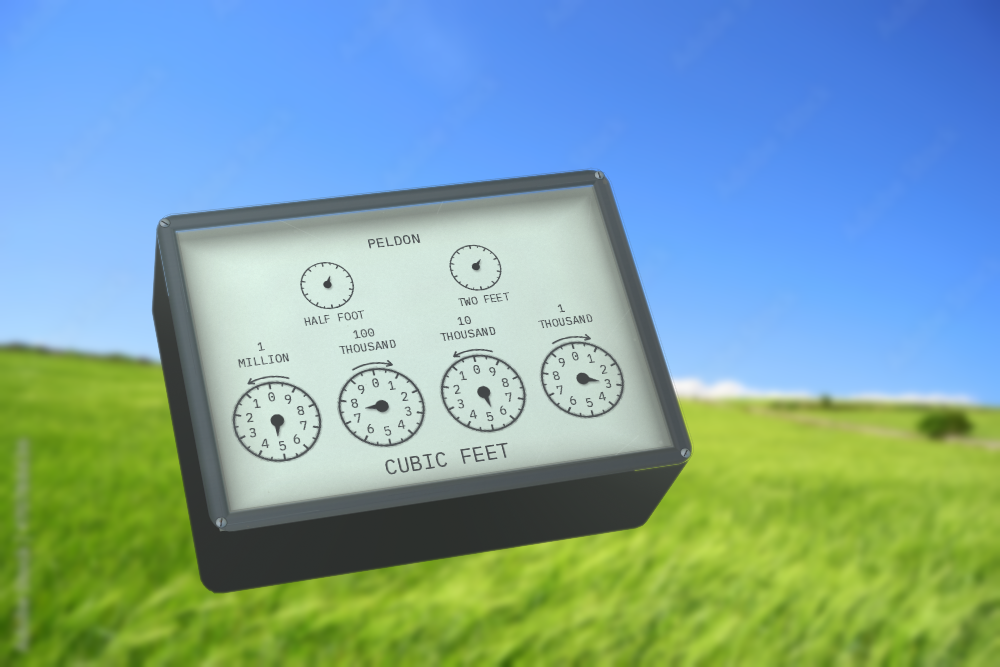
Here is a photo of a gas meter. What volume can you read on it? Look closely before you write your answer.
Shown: 475300 ft³
